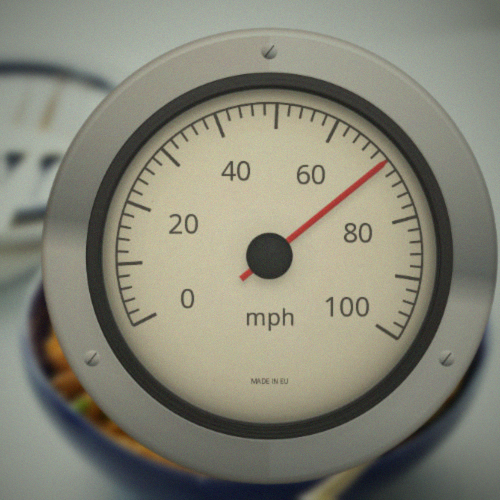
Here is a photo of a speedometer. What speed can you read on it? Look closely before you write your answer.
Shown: 70 mph
